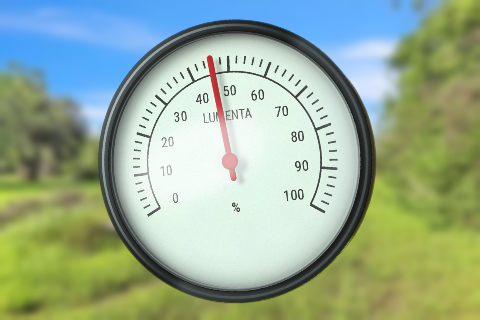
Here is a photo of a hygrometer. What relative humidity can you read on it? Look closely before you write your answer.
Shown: 46 %
